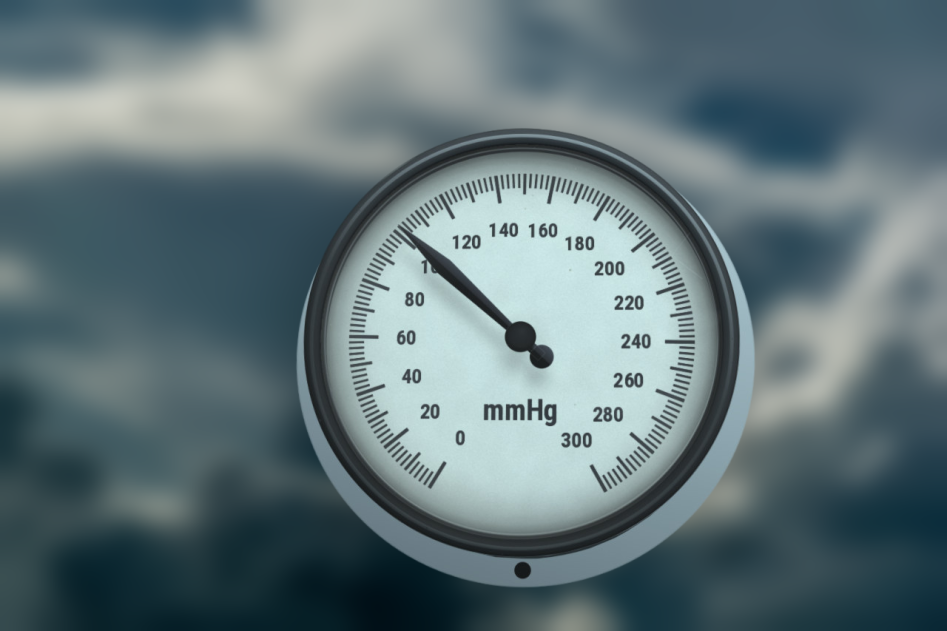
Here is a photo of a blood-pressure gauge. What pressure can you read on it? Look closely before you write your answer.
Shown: 102 mmHg
